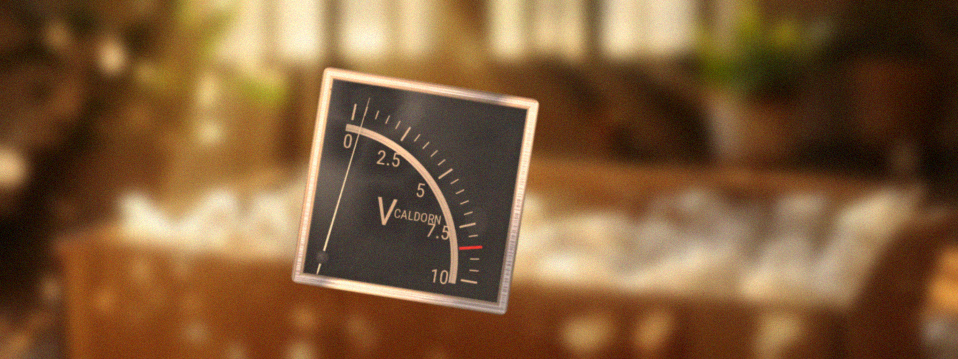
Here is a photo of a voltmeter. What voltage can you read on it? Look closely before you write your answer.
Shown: 0.5 V
